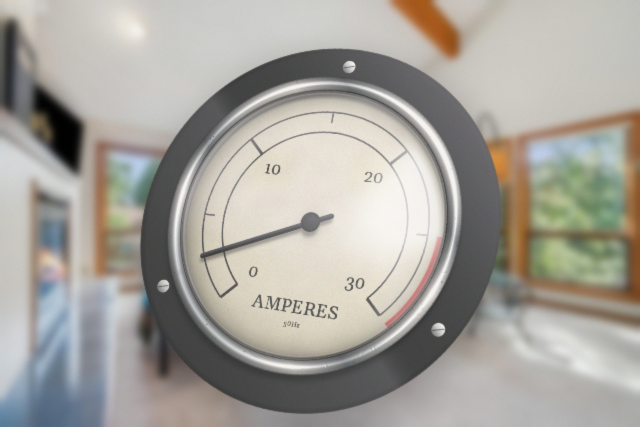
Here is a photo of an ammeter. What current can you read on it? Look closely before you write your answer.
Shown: 2.5 A
